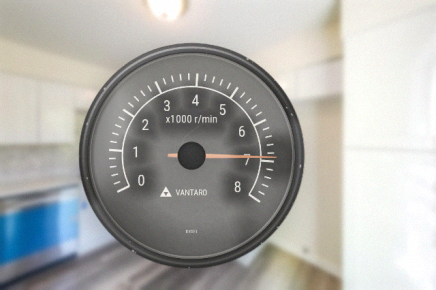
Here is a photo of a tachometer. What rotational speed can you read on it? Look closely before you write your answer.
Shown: 6900 rpm
